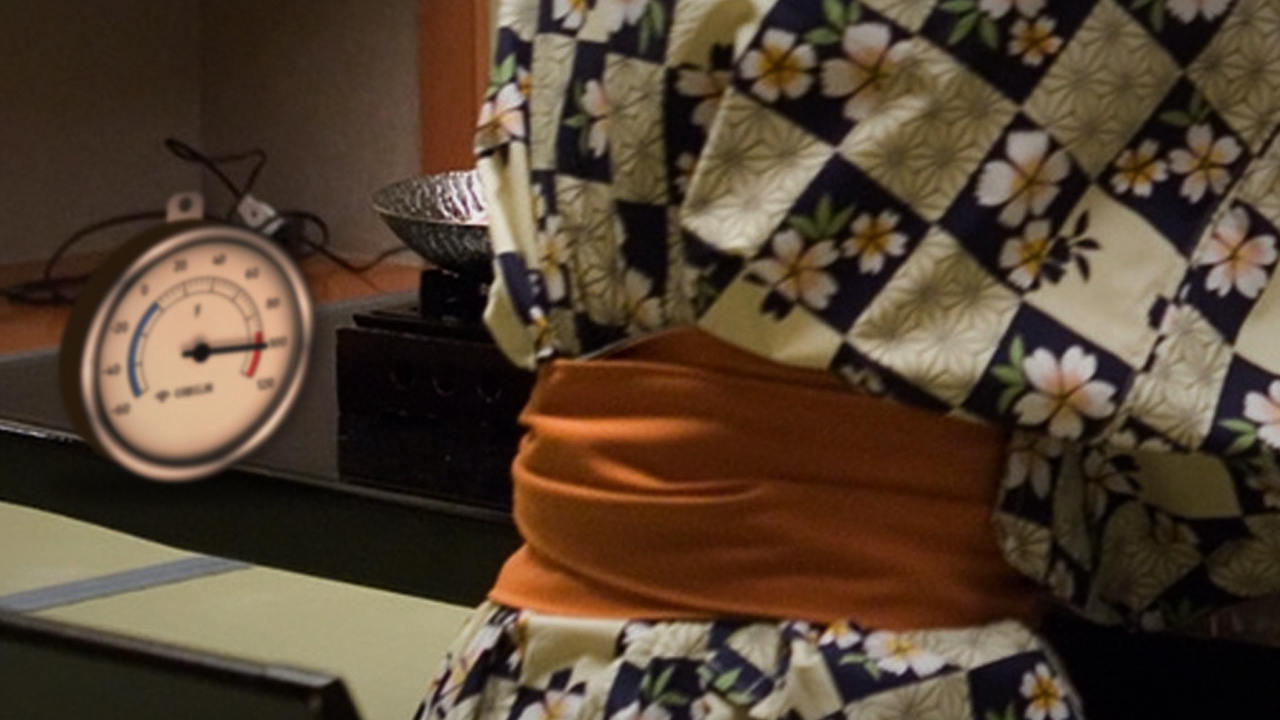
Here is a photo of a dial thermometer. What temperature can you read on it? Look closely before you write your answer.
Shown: 100 °F
